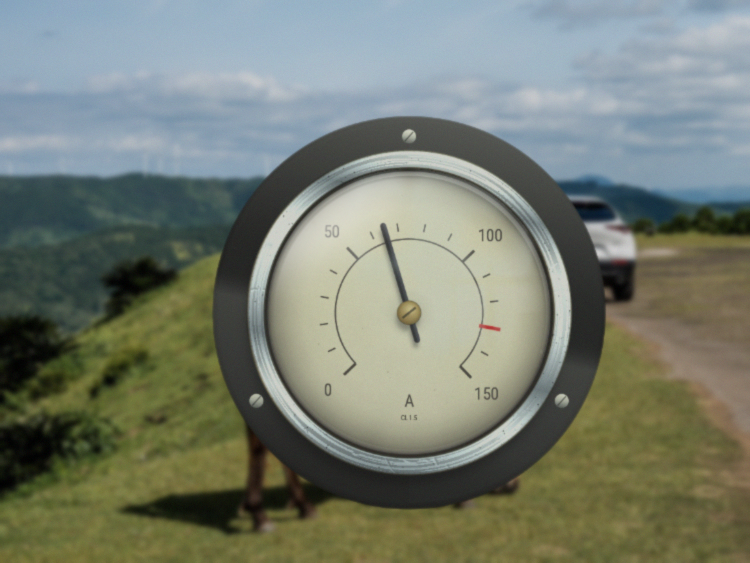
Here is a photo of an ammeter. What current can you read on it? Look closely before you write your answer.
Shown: 65 A
